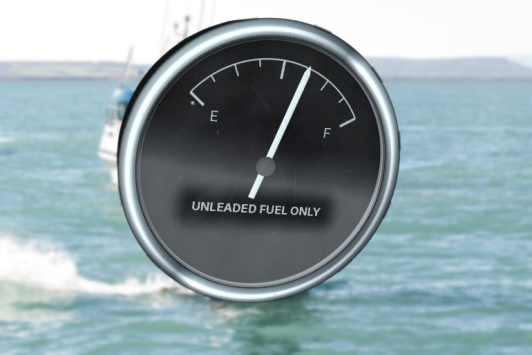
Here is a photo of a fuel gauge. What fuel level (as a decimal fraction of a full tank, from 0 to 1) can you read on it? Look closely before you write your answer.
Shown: 0.625
